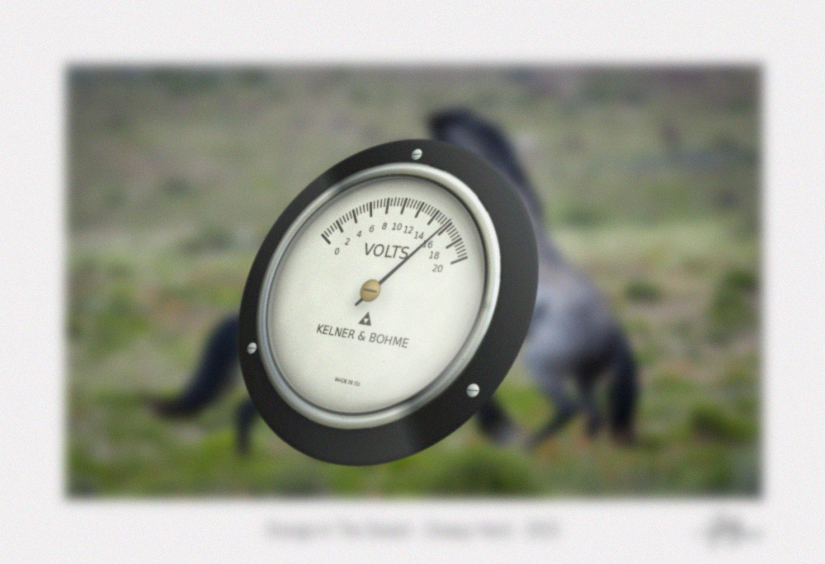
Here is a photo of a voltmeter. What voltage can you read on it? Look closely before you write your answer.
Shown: 16 V
